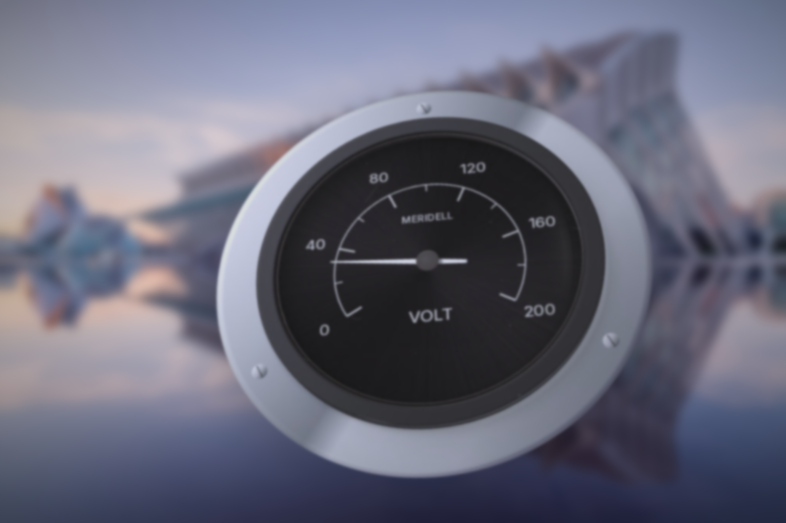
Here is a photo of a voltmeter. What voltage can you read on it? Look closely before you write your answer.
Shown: 30 V
